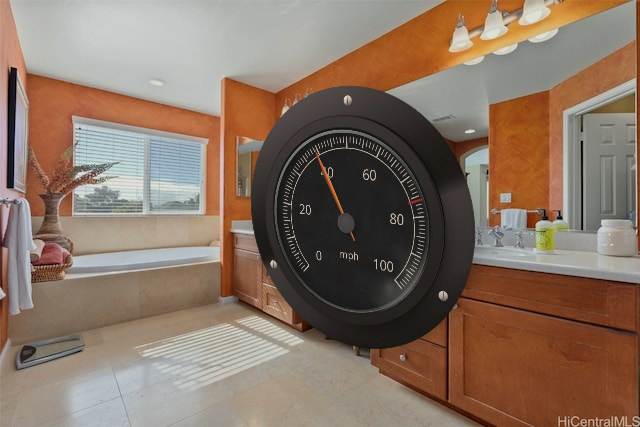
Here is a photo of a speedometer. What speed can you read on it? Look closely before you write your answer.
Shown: 40 mph
